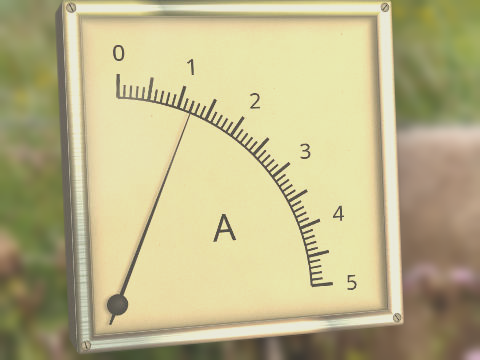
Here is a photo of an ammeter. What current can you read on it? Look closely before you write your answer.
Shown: 1.2 A
